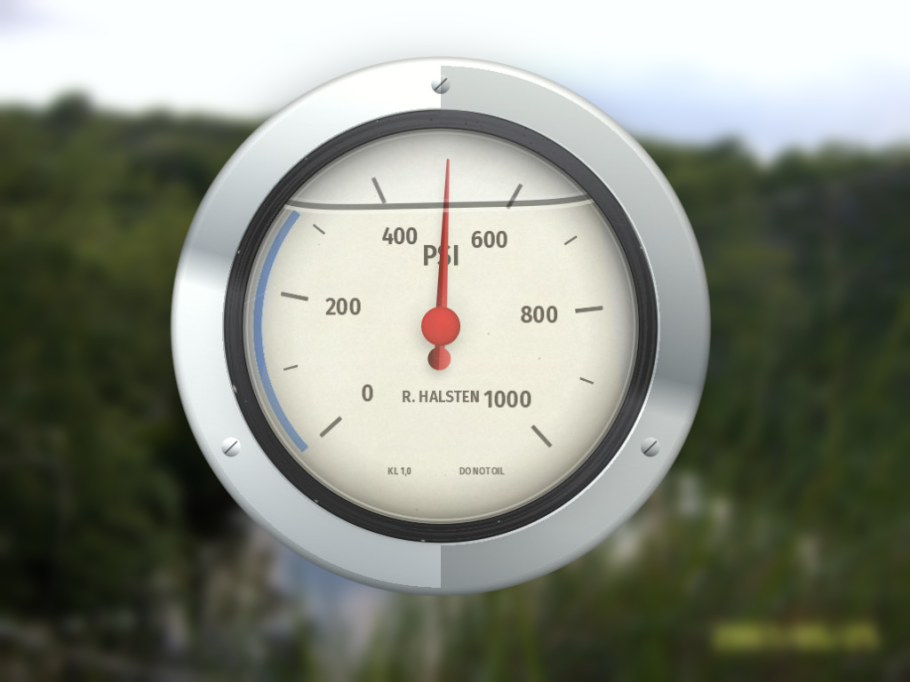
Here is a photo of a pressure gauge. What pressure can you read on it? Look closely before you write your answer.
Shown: 500 psi
